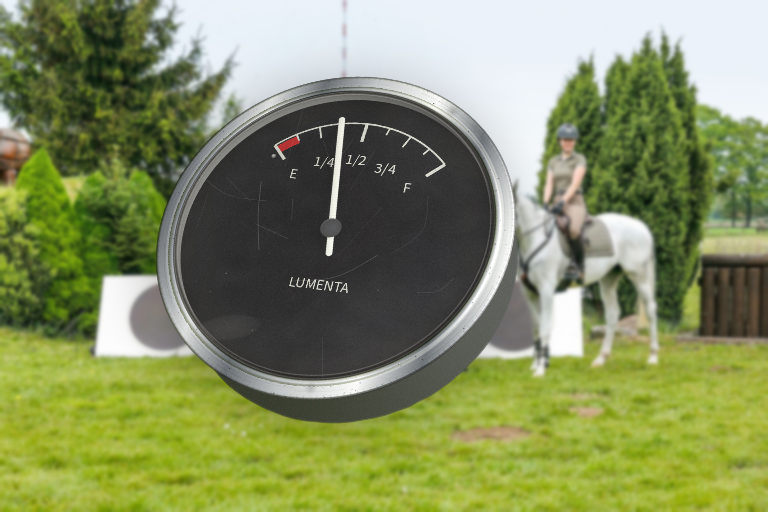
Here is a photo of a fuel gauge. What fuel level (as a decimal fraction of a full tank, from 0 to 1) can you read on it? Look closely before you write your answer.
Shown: 0.375
